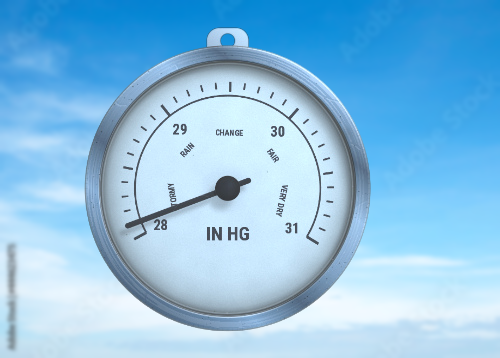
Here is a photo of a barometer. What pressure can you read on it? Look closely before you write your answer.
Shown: 28.1 inHg
